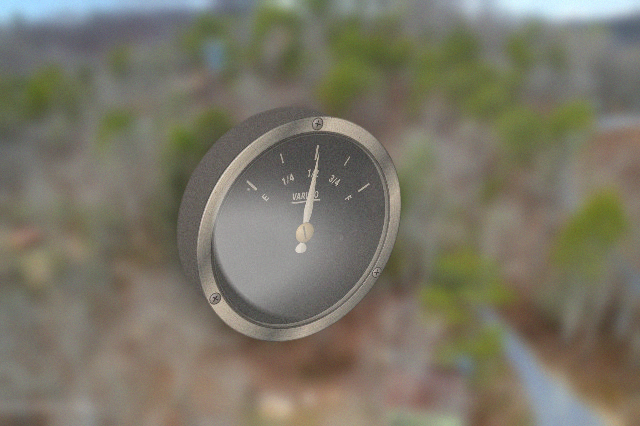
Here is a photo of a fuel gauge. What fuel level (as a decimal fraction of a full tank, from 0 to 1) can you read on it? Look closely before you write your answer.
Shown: 0.5
